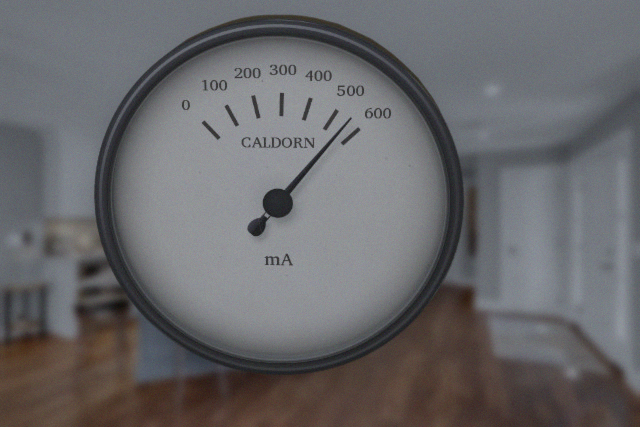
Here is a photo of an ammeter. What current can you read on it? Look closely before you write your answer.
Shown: 550 mA
